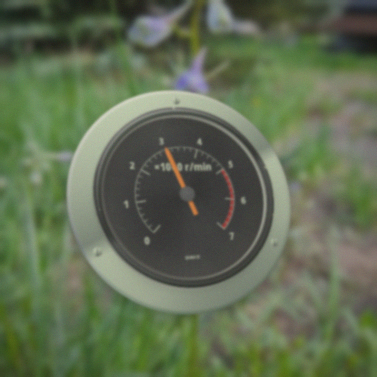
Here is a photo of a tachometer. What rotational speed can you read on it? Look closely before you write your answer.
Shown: 3000 rpm
